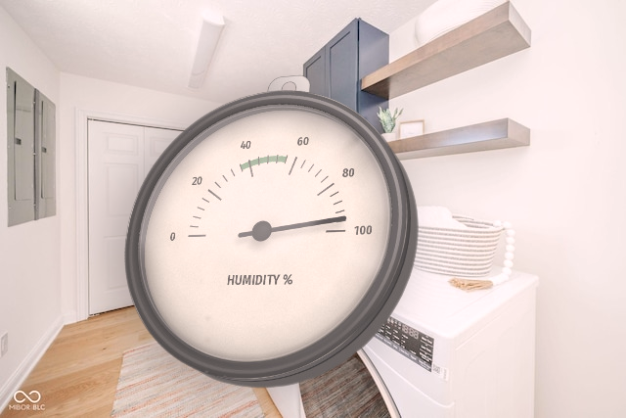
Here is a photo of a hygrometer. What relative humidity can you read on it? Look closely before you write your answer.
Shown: 96 %
